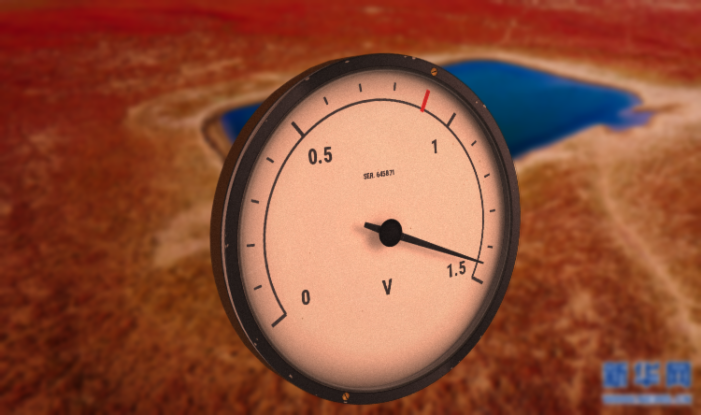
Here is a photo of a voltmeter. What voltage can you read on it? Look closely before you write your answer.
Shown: 1.45 V
